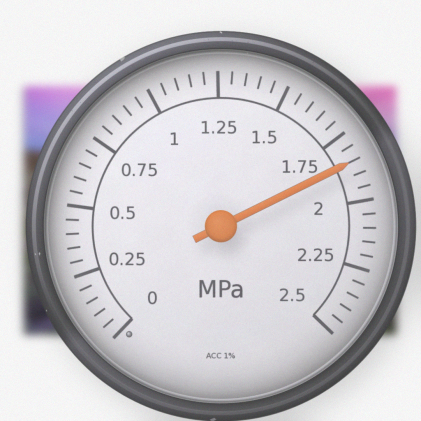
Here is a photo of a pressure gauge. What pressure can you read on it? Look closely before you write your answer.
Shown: 1.85 MPa
